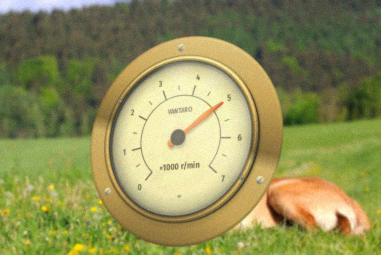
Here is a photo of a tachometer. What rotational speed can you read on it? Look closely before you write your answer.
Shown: 5000 rpm
